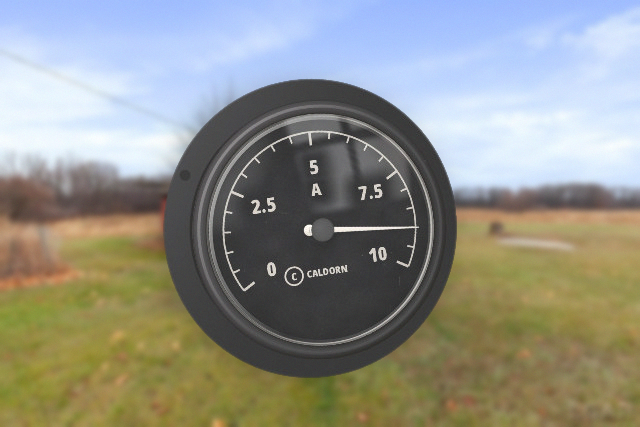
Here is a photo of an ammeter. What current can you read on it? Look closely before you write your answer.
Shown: 9 A
